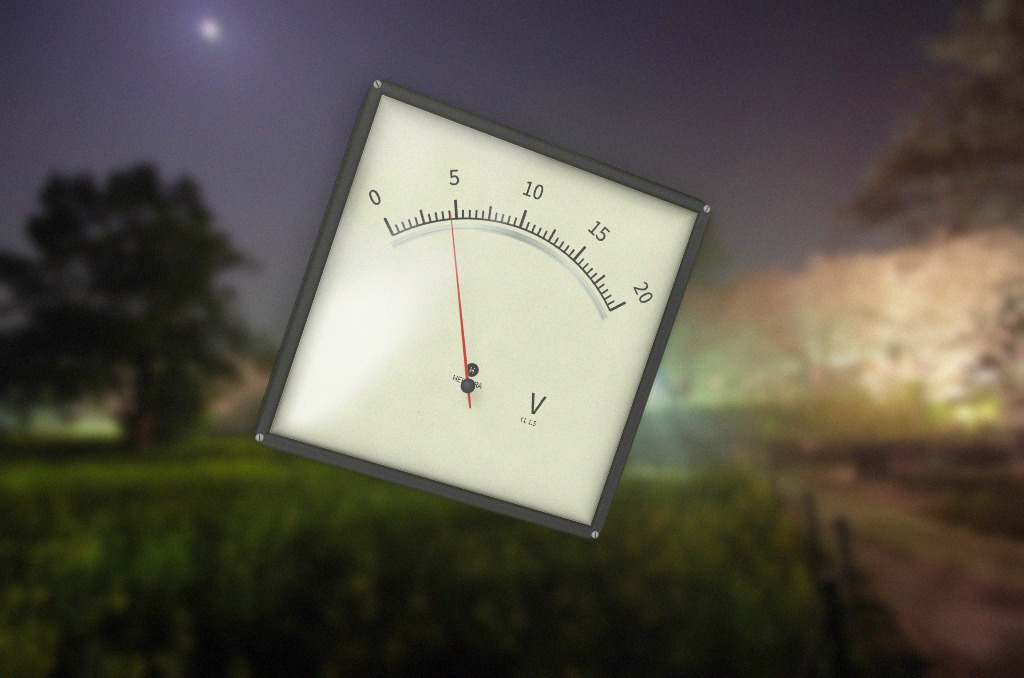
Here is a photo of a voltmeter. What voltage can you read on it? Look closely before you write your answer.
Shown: 4.5 V
